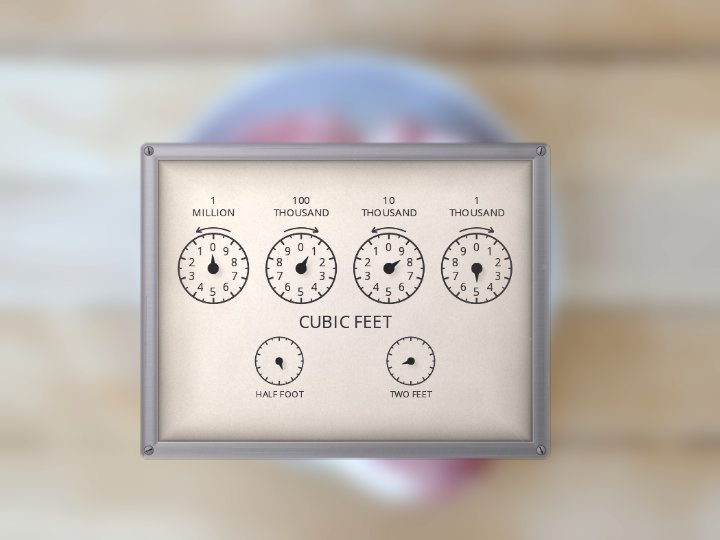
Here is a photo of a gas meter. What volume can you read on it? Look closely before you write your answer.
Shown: 8500 ft³
